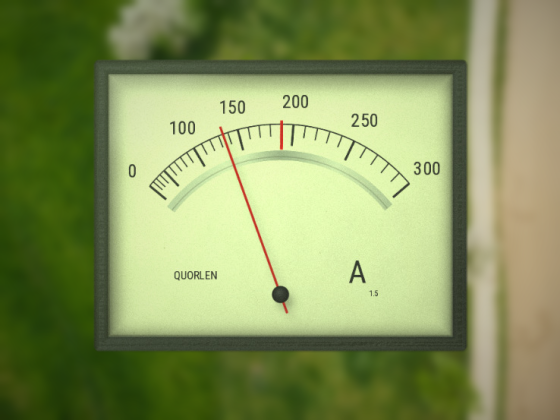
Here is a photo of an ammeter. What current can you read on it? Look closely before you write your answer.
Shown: 135 A
